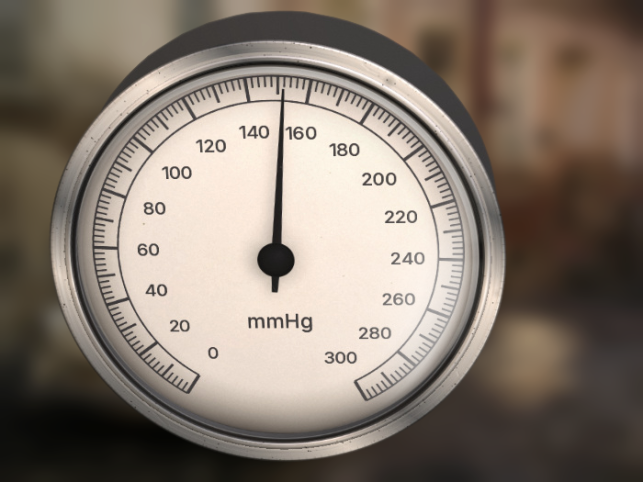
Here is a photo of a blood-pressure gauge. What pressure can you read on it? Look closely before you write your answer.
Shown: 152 mmHg
